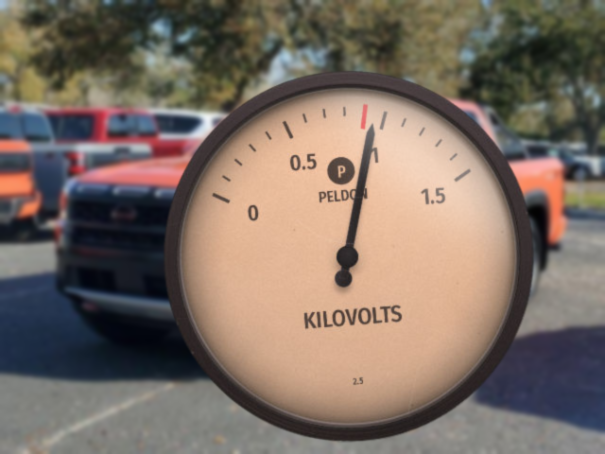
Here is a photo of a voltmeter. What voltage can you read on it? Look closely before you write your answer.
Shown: 0.95 kV
